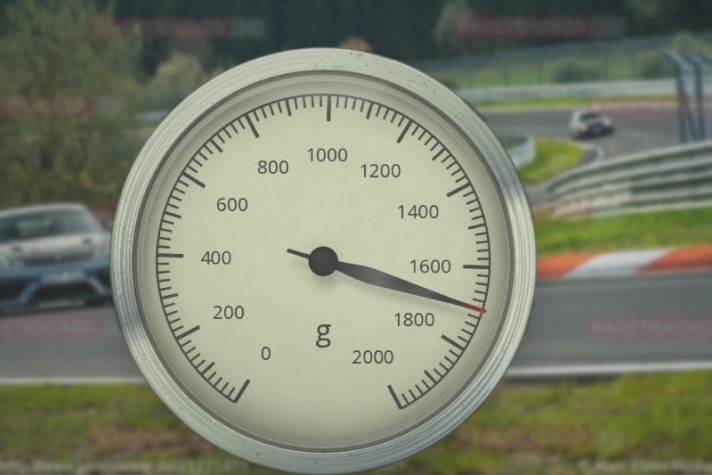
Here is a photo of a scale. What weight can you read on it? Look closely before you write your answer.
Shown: 1700 g
